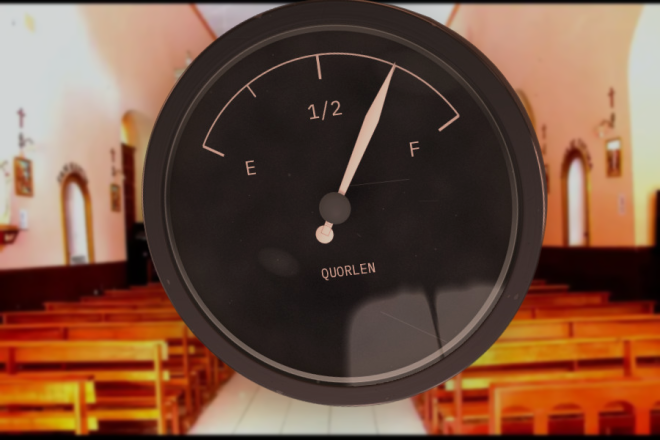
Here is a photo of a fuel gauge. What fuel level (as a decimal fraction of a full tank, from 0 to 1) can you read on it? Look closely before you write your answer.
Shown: 0.75
